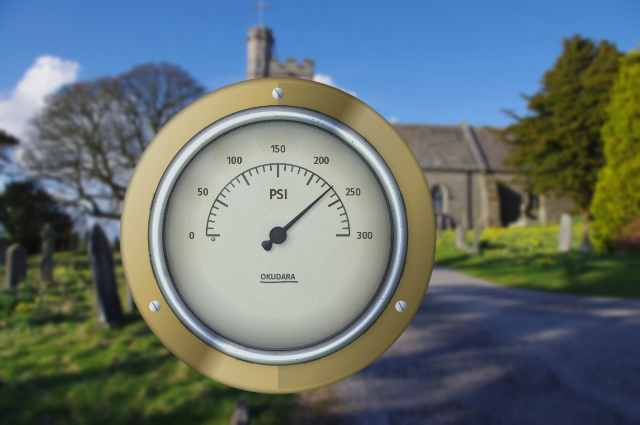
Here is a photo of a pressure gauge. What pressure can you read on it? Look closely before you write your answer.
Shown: 230 psi
